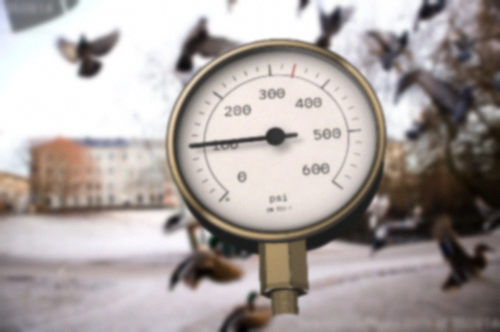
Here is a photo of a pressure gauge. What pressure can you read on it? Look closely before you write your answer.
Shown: 100 psi
